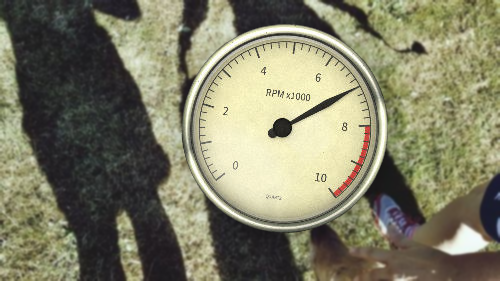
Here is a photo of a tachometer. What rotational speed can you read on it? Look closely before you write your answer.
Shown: 7000 rpm
